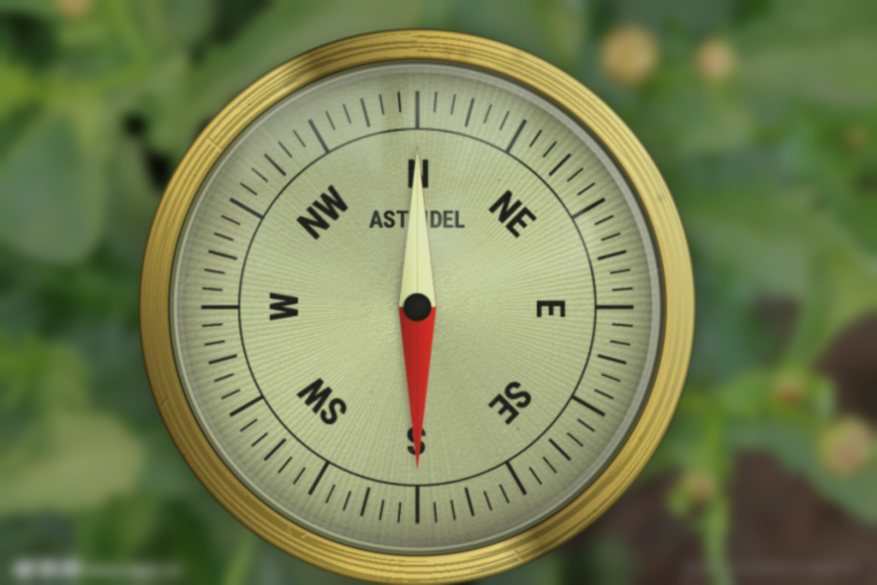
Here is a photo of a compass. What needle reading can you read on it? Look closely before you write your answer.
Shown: 180 °
